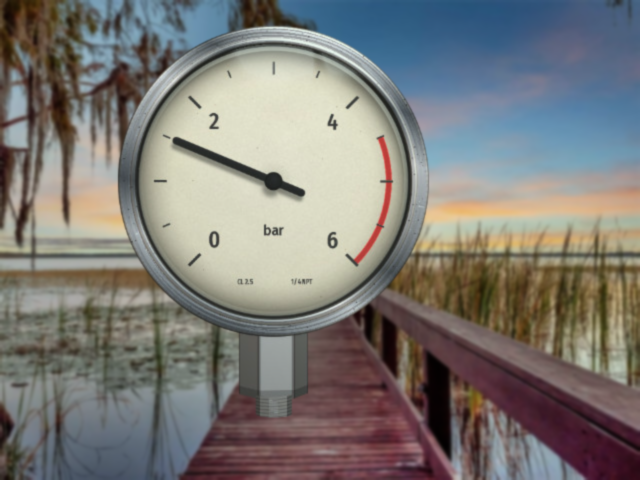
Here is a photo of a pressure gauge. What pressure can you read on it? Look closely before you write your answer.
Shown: 1.5 bar
